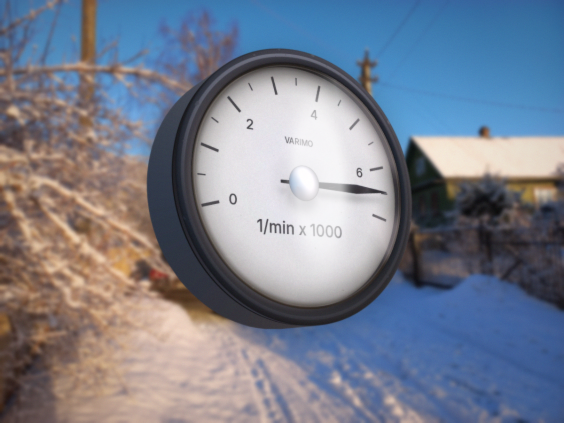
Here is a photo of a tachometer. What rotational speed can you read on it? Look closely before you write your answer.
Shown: 6500 rpm
